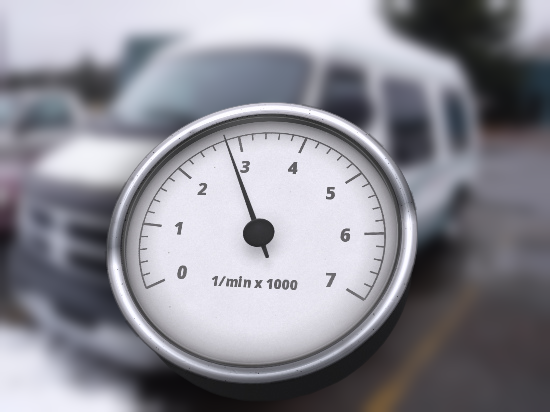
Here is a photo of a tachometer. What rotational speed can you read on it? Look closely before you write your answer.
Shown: 2800 rpm
